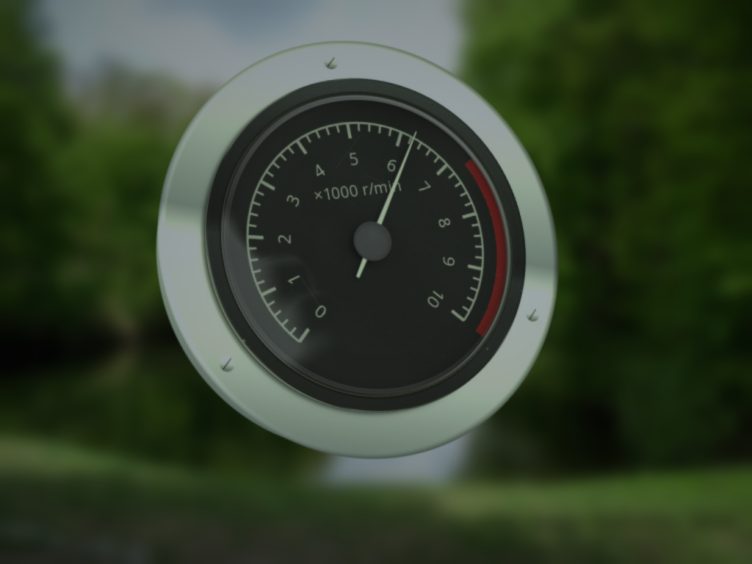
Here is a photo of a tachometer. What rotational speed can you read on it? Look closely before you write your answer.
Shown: 6200 rpm
